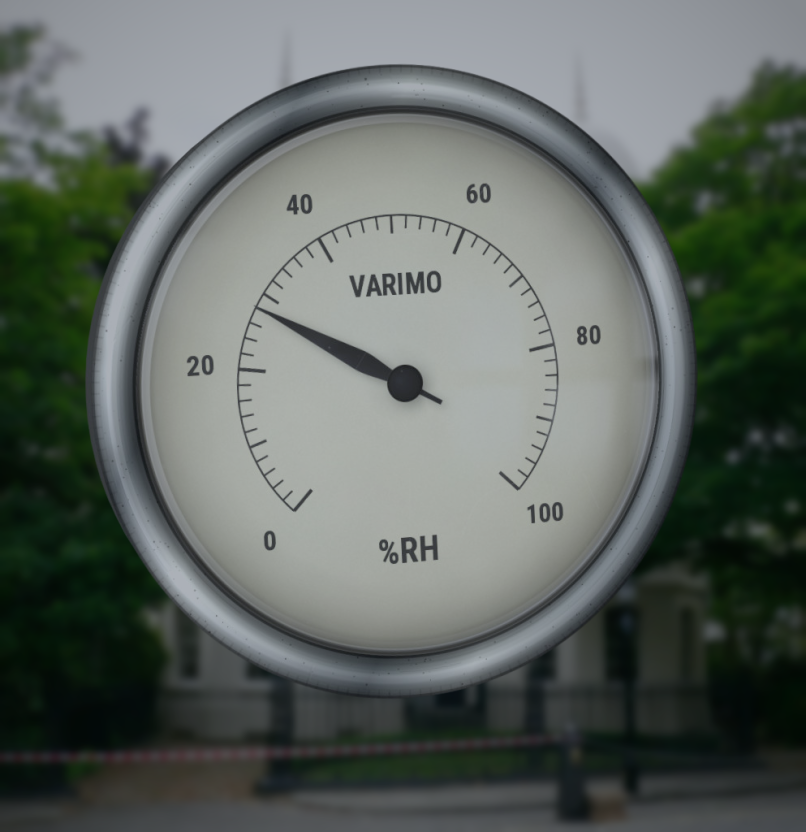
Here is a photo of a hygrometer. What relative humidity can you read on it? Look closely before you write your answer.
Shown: 28 %
